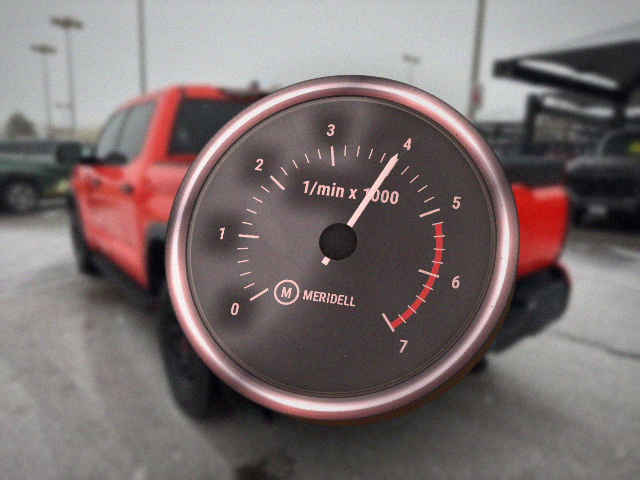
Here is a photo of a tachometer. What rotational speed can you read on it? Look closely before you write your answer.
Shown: 4000 rpm
